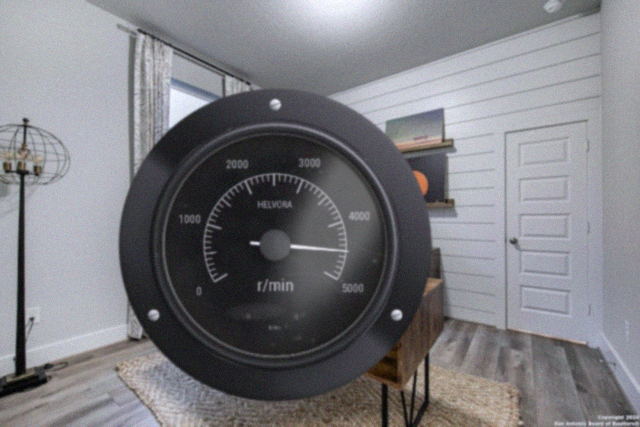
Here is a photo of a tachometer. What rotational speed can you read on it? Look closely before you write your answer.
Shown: 4500 rpm
